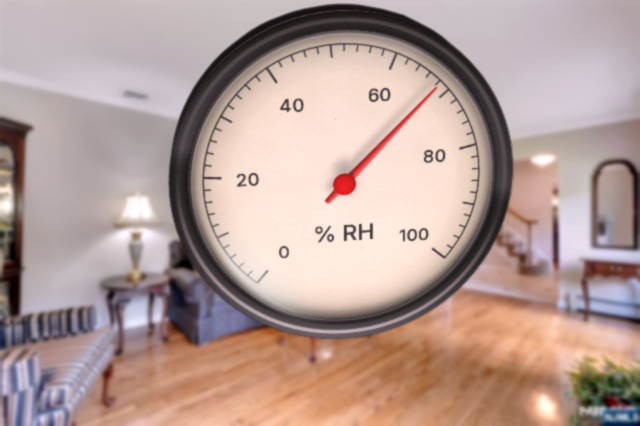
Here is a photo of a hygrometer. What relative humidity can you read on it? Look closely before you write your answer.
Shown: 68 %
